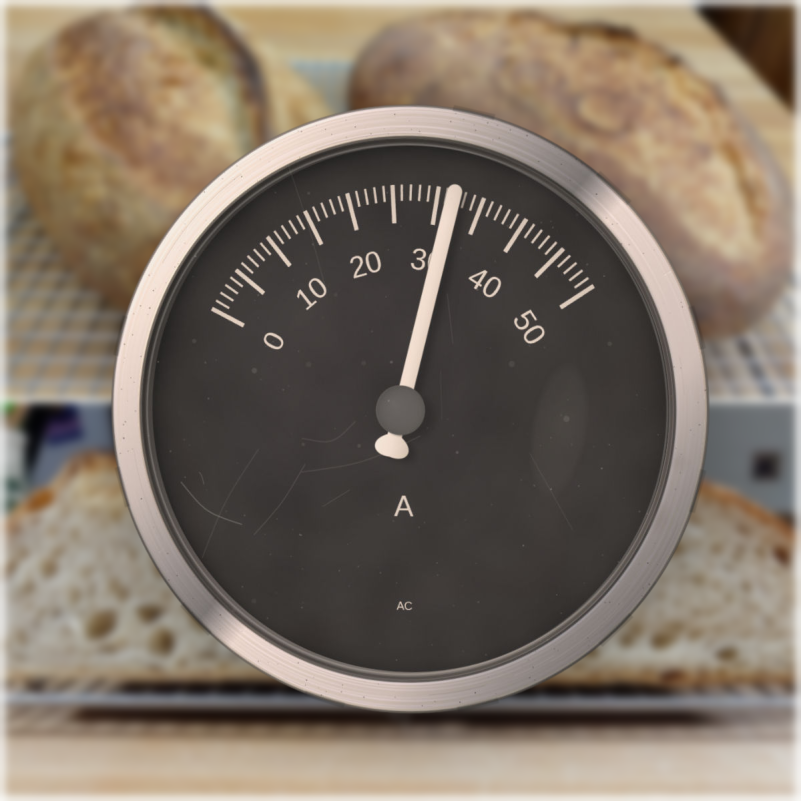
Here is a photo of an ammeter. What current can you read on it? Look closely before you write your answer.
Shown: 32 A
